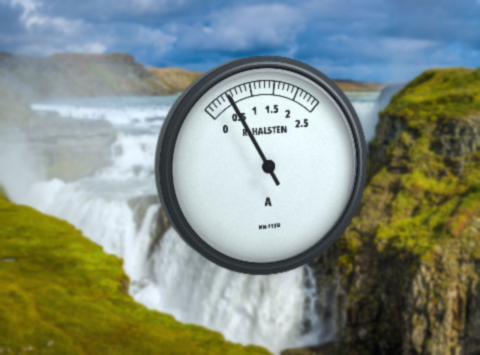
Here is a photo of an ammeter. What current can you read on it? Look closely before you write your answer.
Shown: 0.5 A
